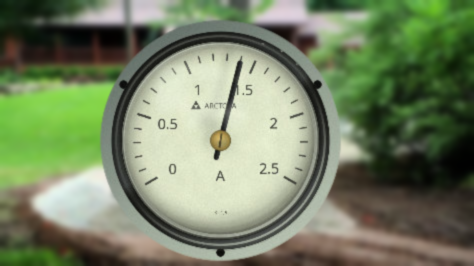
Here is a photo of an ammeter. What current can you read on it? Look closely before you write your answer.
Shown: 1.4 A
